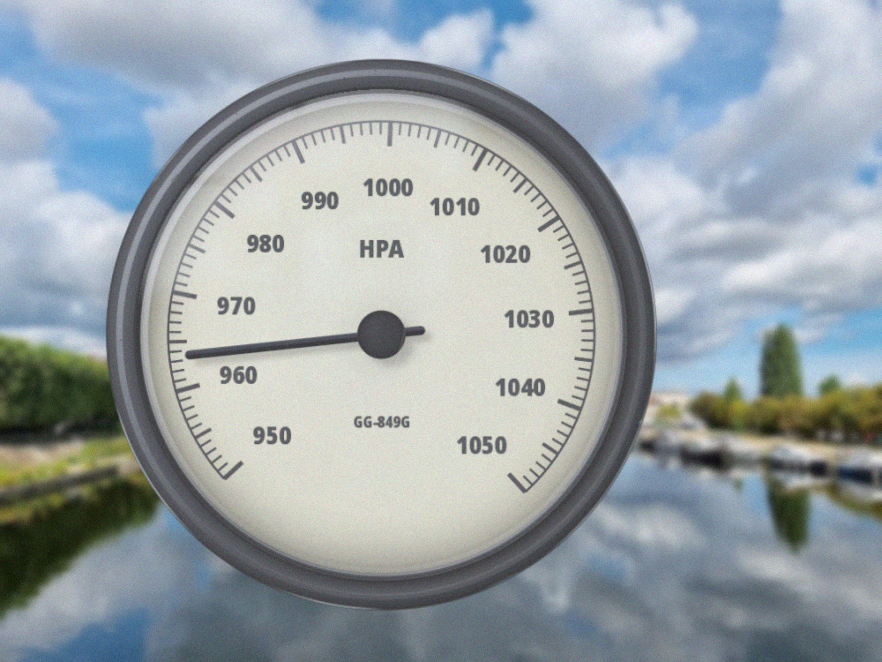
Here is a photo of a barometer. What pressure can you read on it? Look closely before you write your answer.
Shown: 963.5 hPa
